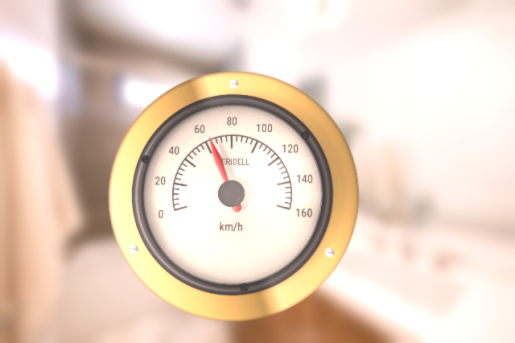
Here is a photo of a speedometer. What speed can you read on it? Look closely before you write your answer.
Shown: 64 km/h
